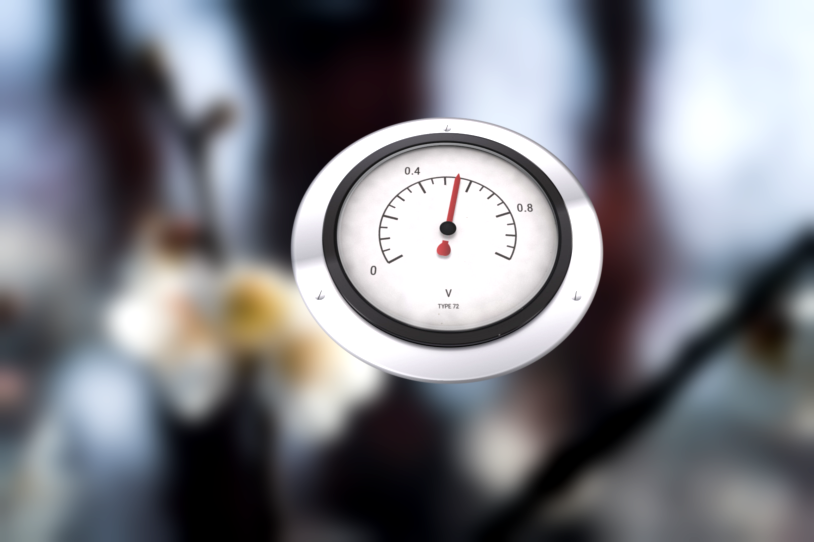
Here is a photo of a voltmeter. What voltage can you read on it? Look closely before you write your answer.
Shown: 0.55 V
